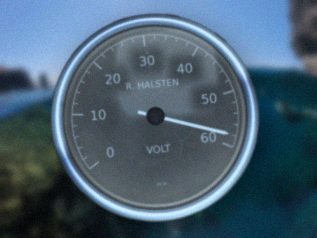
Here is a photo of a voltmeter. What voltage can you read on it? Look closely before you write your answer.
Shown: 58 V
